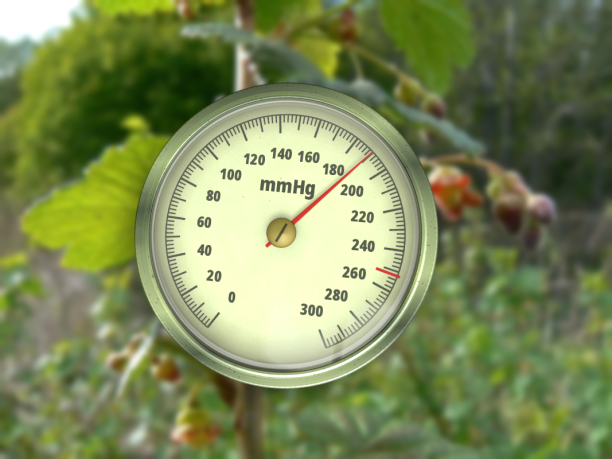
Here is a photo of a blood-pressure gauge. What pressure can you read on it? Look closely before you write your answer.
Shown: 190 mmHg
